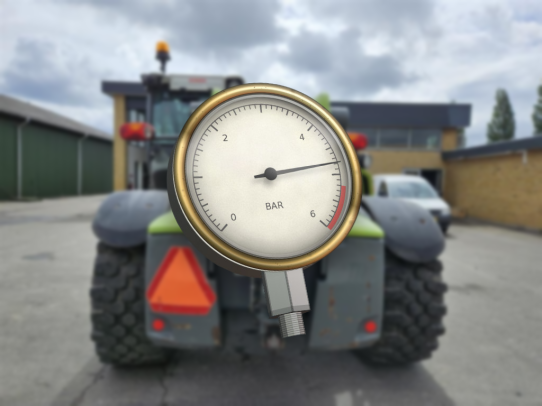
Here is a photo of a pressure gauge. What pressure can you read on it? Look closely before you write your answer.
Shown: 4.8 bar
